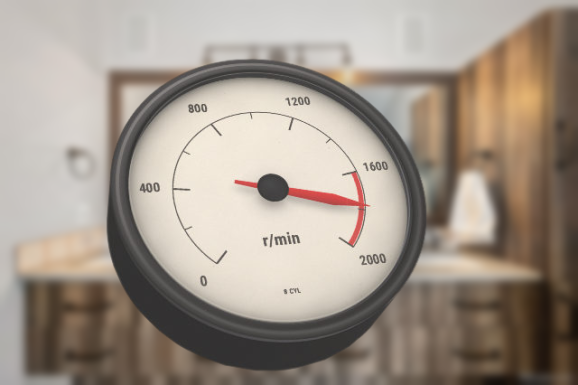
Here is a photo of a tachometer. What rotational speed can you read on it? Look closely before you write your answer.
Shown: 1800 rpm
